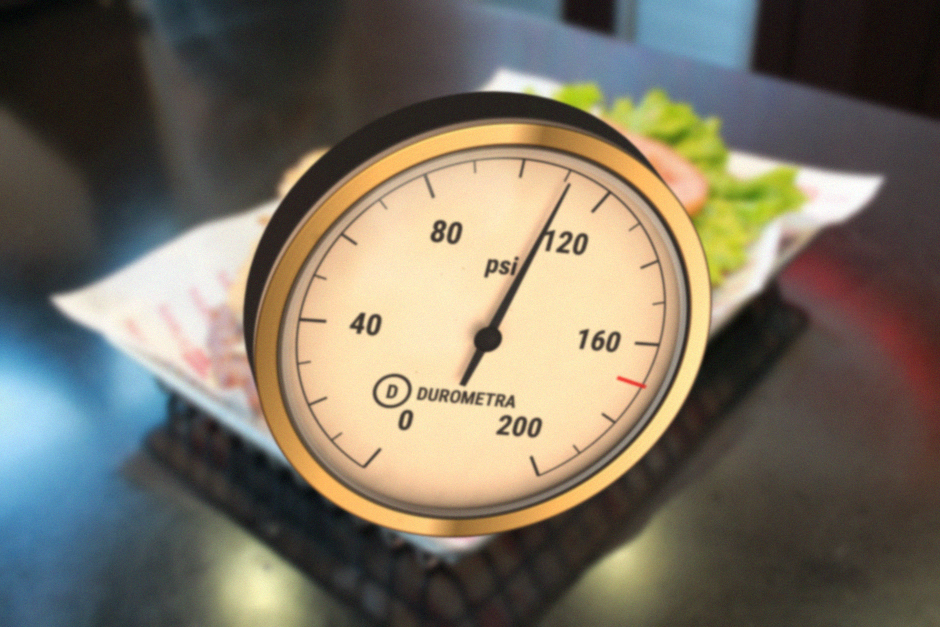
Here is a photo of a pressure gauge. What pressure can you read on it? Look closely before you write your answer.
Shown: 110 psi
